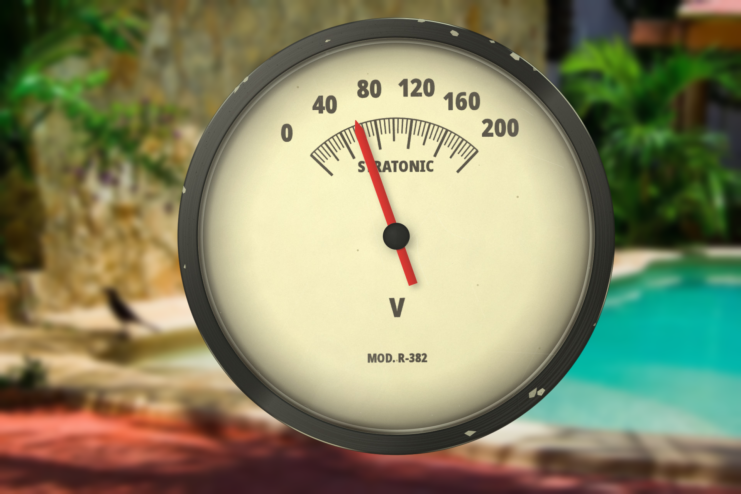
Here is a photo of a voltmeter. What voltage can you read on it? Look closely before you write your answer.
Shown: 60 V
